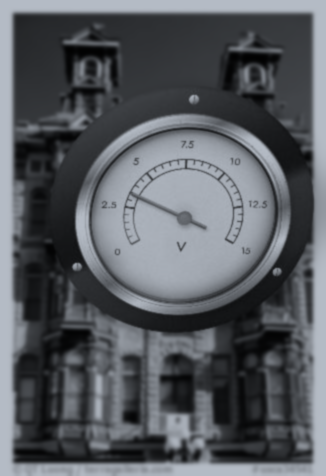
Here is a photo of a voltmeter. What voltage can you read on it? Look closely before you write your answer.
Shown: 3.5 V
